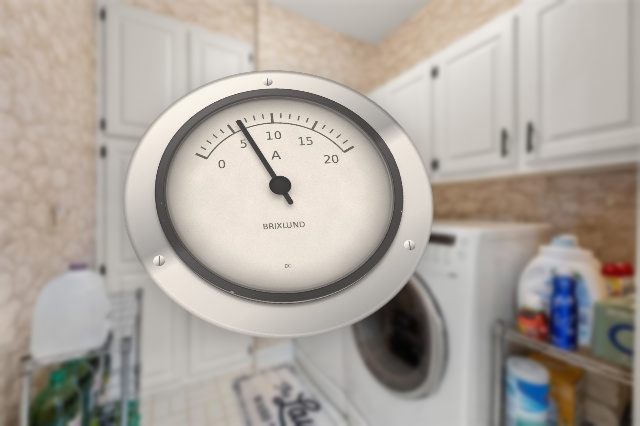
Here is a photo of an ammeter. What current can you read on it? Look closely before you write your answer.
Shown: 6 A
